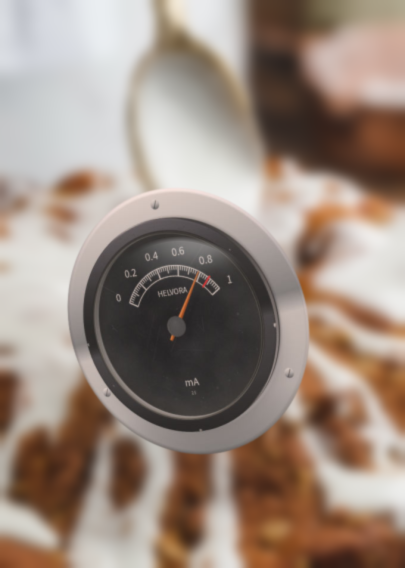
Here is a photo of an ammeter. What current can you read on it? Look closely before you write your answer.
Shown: 0.8 mA
